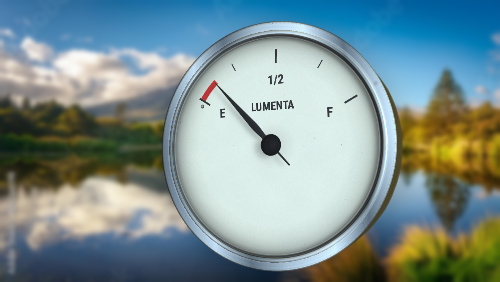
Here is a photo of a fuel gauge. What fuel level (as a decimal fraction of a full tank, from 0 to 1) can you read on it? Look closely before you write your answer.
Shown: 0.125
